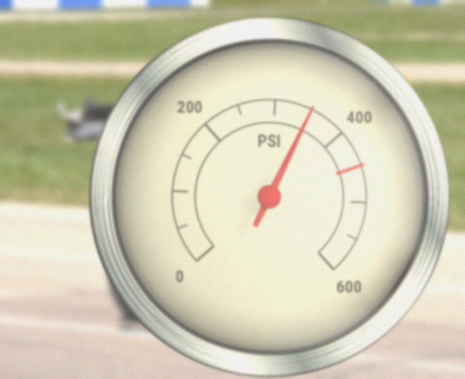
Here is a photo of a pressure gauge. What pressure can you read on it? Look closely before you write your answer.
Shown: 350 psi
